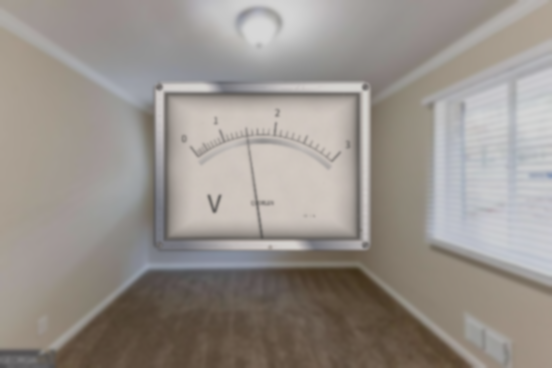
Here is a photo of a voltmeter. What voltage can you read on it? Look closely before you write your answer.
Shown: 1.5 V
